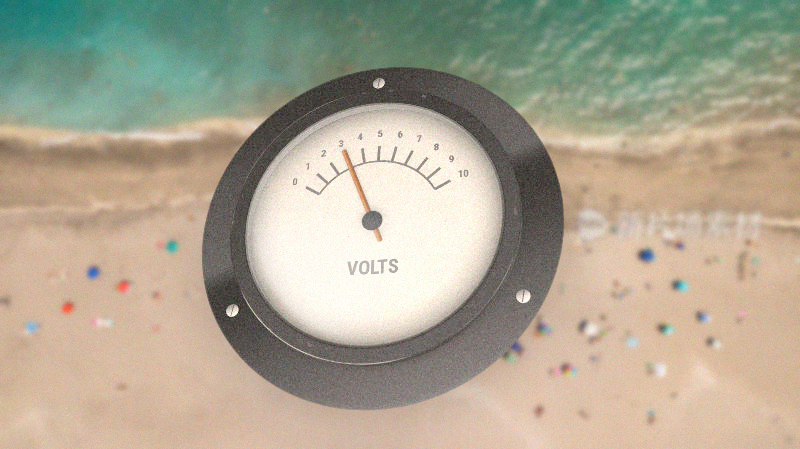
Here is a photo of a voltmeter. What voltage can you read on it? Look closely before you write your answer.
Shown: 3 V
